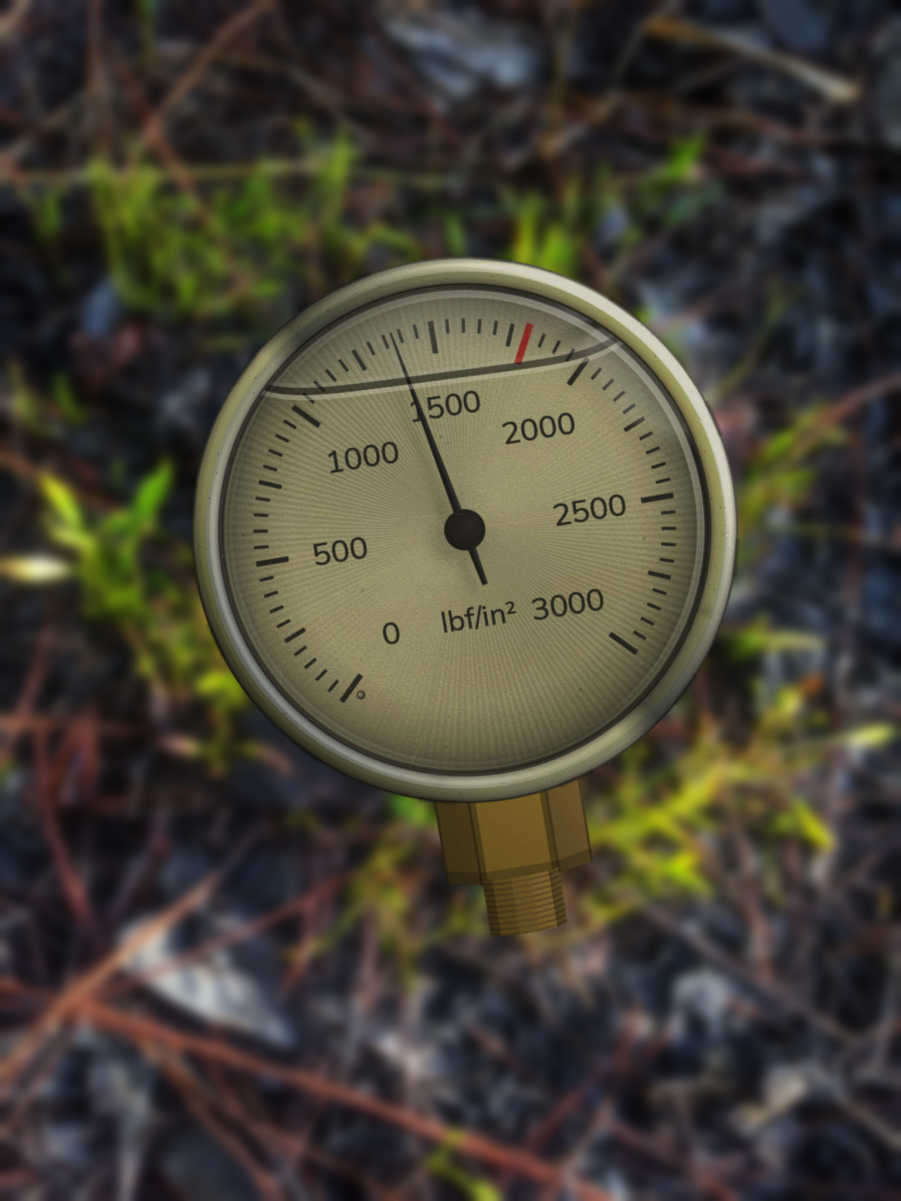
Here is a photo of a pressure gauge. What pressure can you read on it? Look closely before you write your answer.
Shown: 1375 psi
